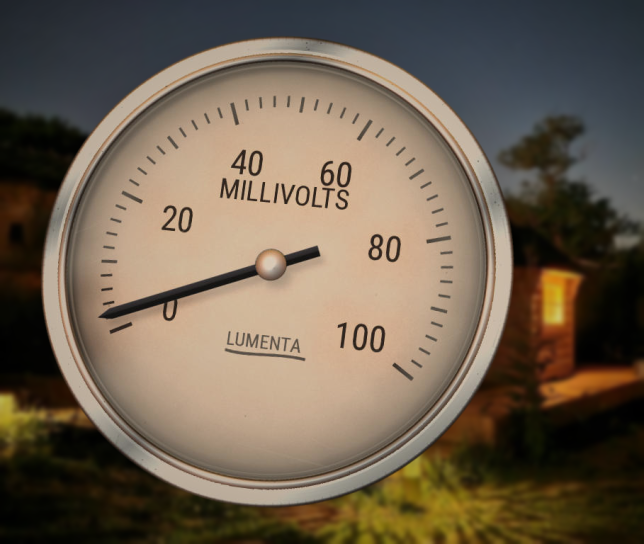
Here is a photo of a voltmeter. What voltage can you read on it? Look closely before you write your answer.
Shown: 2 mV
